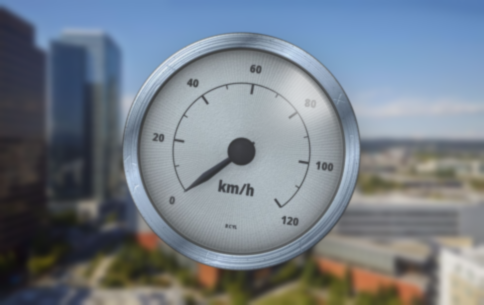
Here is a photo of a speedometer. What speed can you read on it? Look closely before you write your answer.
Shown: 0 km/h
